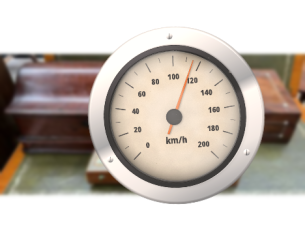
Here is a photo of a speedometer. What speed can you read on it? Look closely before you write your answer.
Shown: 115 km/h
